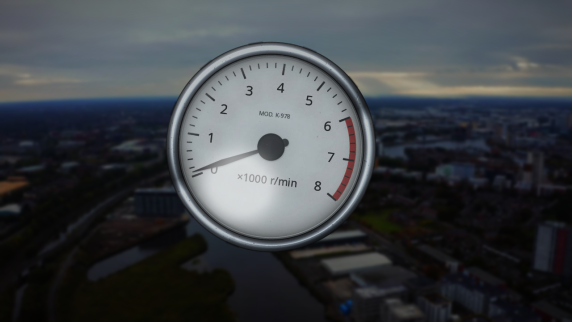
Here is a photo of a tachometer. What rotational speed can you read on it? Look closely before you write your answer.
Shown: 100 rpm
